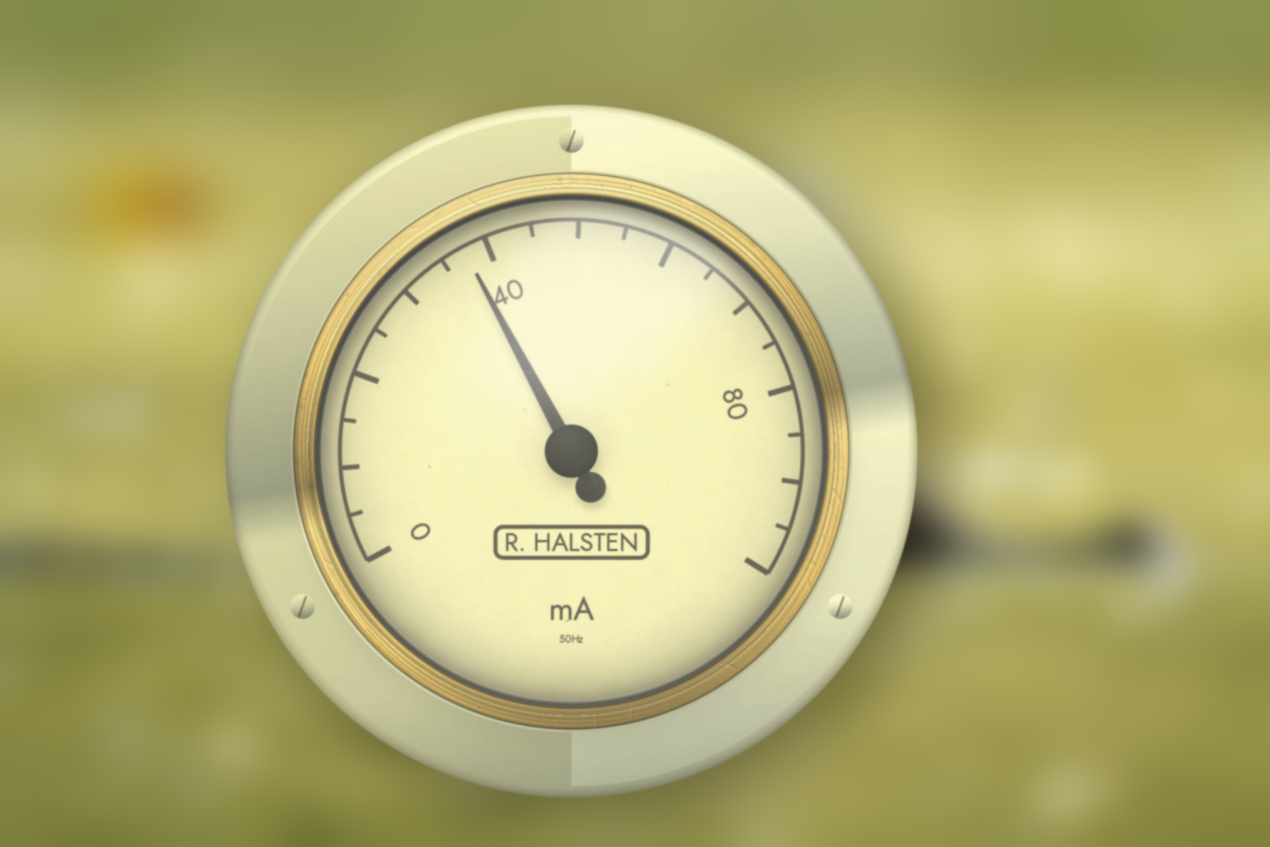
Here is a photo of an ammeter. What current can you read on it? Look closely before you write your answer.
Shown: 37.5 mA
